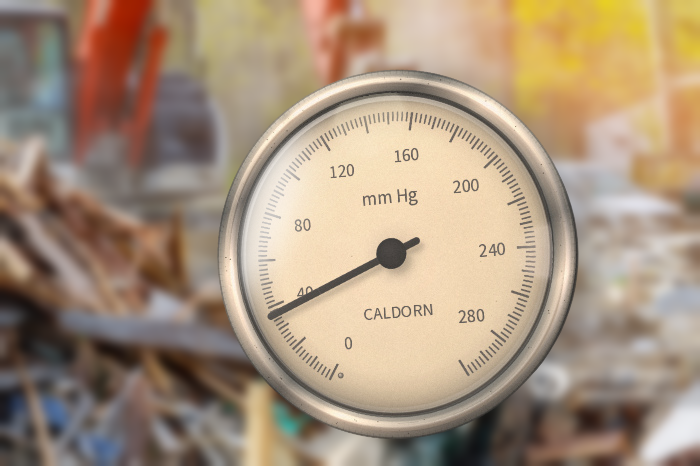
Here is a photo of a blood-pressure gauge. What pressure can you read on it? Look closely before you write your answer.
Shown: 36 mmHg
